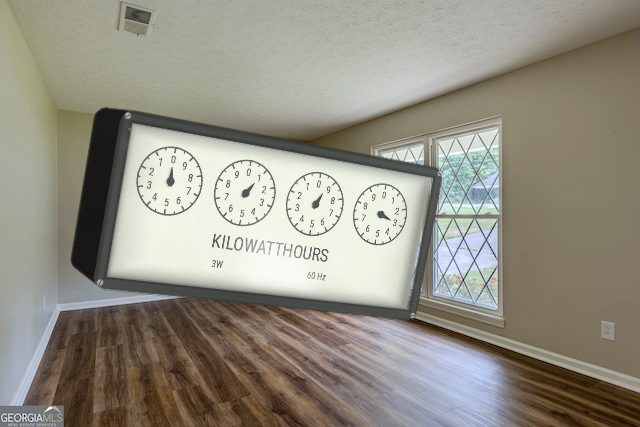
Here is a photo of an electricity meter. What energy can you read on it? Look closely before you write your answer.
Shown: 93 kWh
